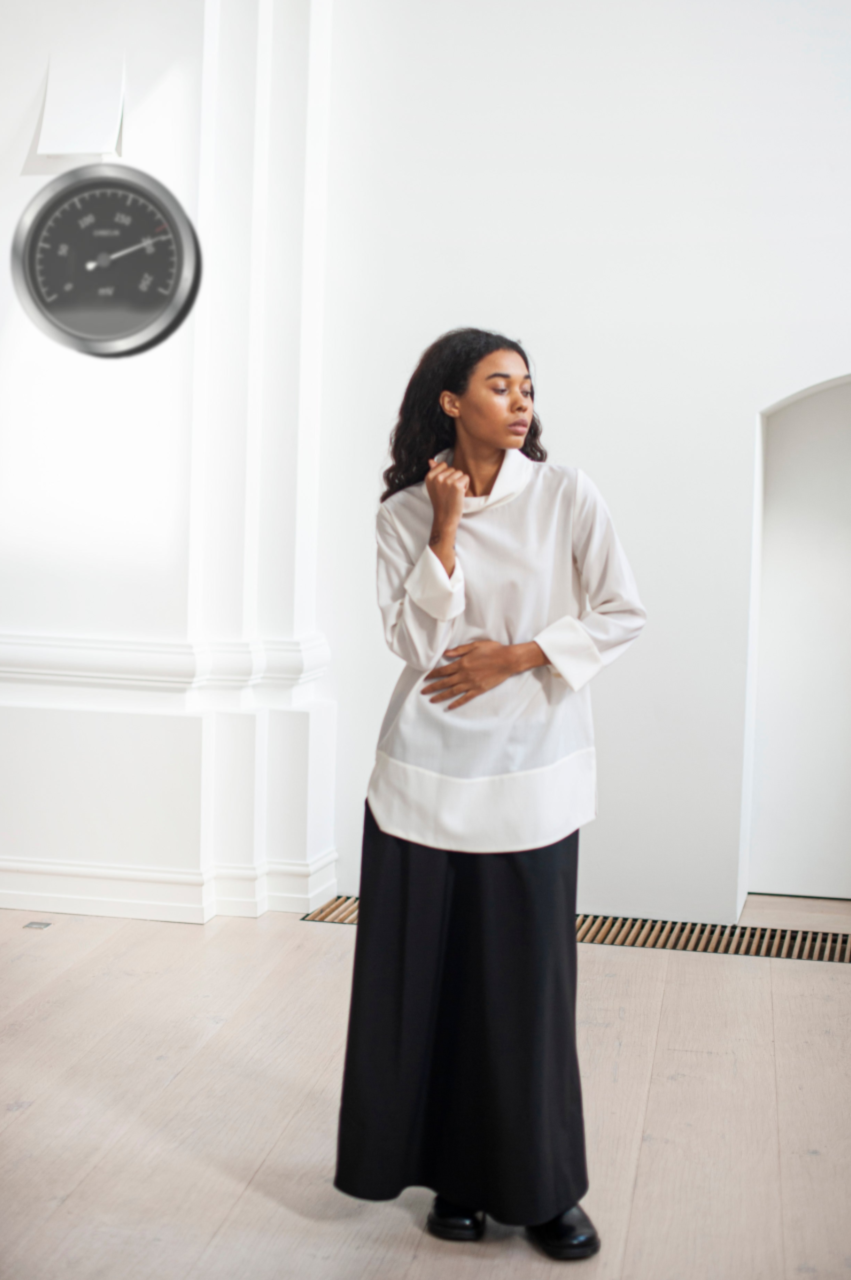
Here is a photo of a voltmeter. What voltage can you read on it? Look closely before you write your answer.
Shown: 200 mV
